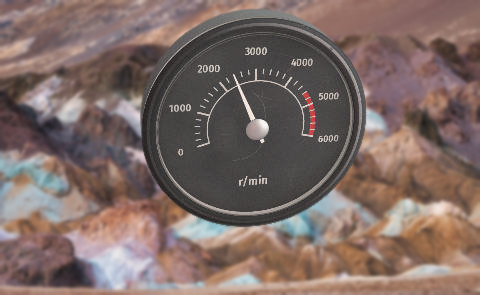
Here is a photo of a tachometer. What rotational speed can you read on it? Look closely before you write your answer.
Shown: 2400 rpm
